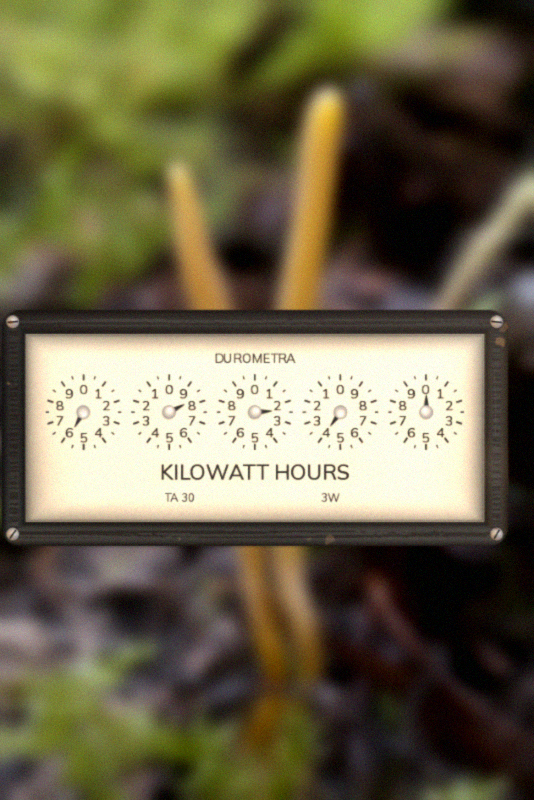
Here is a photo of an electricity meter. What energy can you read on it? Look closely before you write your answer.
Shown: 58240 kWh
